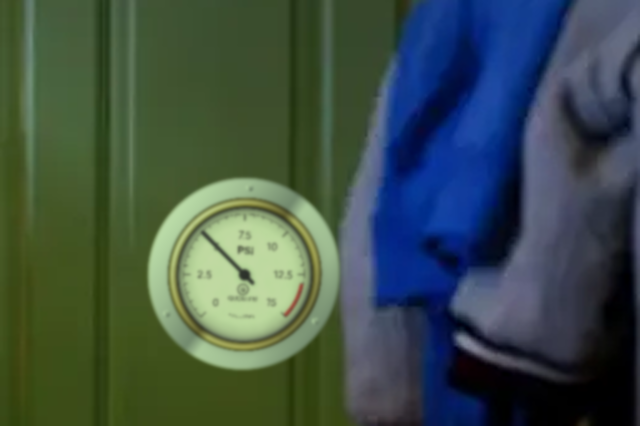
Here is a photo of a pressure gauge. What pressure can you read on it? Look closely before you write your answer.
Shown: 5 psi
